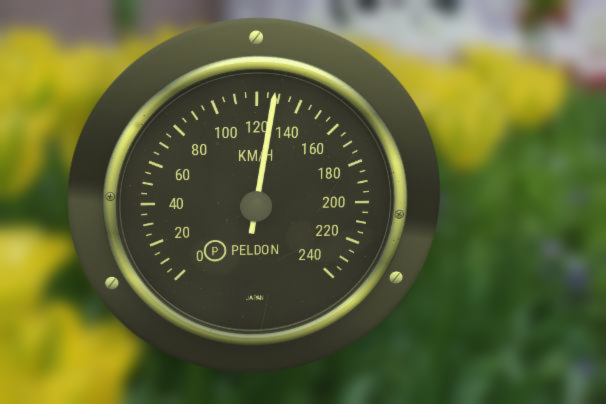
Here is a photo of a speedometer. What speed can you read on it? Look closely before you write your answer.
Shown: 127.5 km/h
